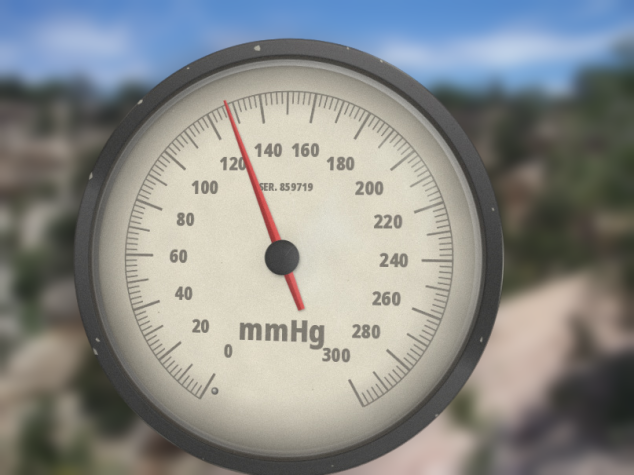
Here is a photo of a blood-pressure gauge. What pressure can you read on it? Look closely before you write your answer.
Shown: 128 mmHg
